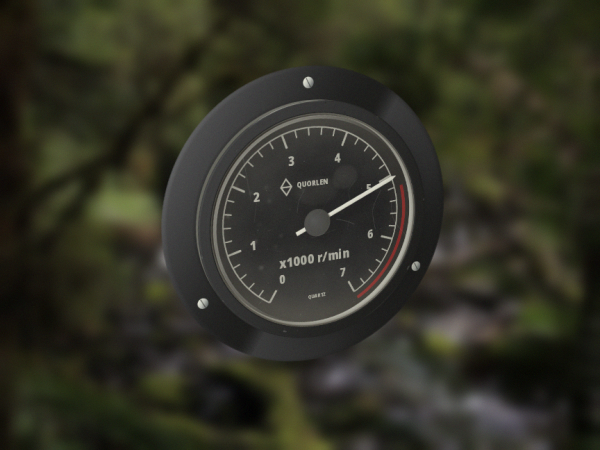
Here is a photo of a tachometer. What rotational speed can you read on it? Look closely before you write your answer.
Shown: 5000 rpm
